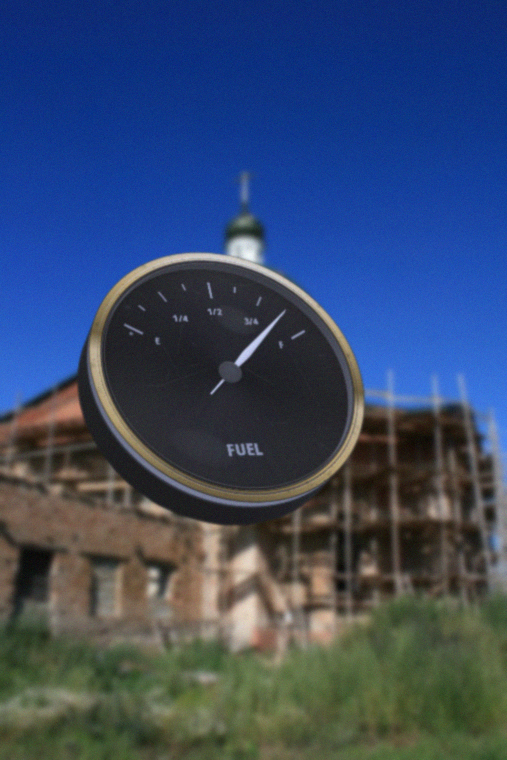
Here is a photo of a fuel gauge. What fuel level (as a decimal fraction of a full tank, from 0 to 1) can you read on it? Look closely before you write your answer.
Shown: 0.875
